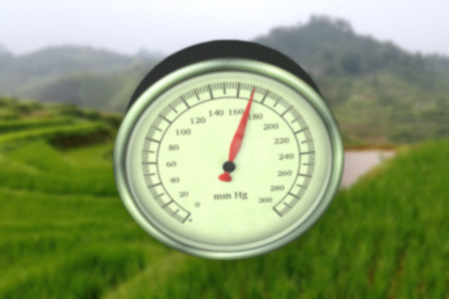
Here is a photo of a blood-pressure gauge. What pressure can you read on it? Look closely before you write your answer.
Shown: 170 mmHg
